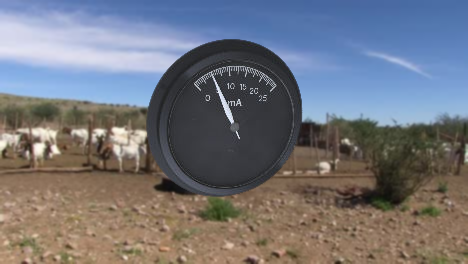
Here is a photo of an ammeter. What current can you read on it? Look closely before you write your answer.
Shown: 5 mA
